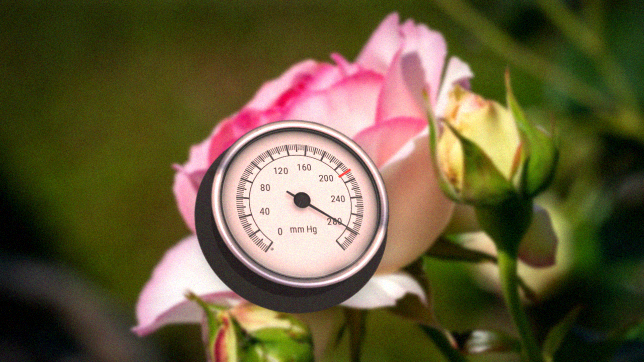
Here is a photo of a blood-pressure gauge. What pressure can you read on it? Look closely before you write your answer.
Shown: 280 mmHg
